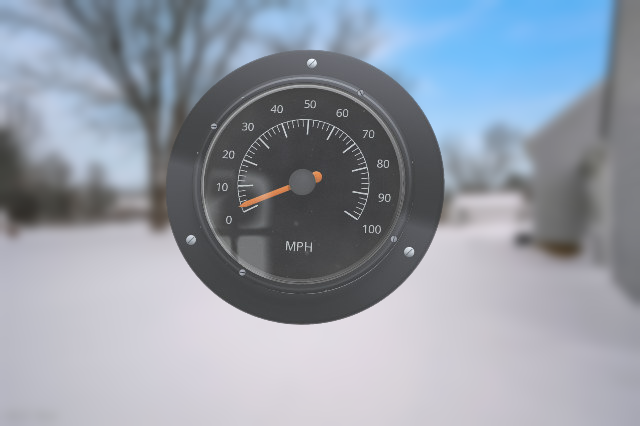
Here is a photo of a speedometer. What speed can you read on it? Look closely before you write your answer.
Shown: 2 mph
